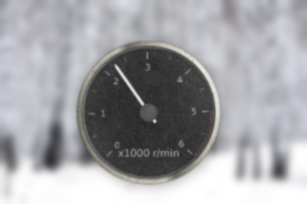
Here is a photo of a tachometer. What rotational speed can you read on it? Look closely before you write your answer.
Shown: 2250 rpm
